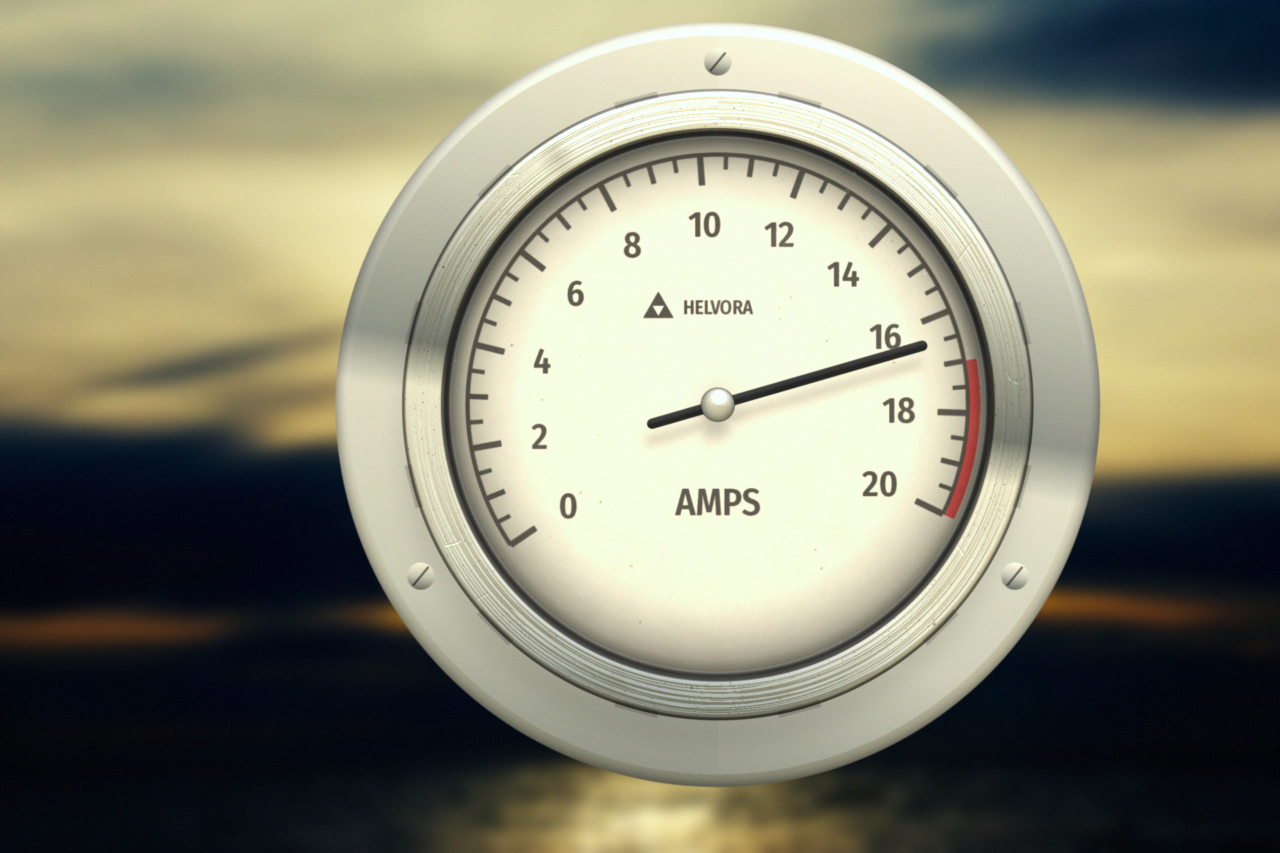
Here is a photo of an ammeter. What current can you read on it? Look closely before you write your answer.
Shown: 16.5 A
